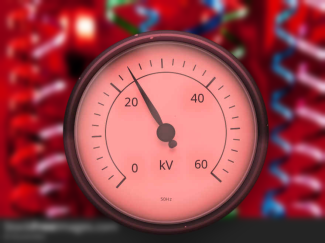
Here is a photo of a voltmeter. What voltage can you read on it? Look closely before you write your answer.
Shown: 24 kV
